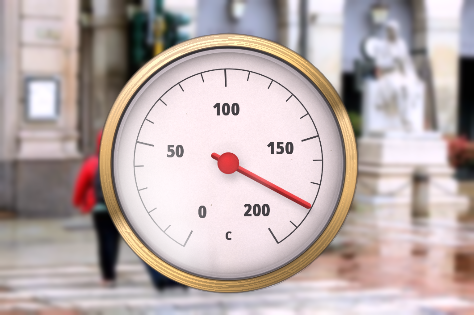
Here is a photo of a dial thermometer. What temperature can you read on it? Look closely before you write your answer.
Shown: 180 °C
